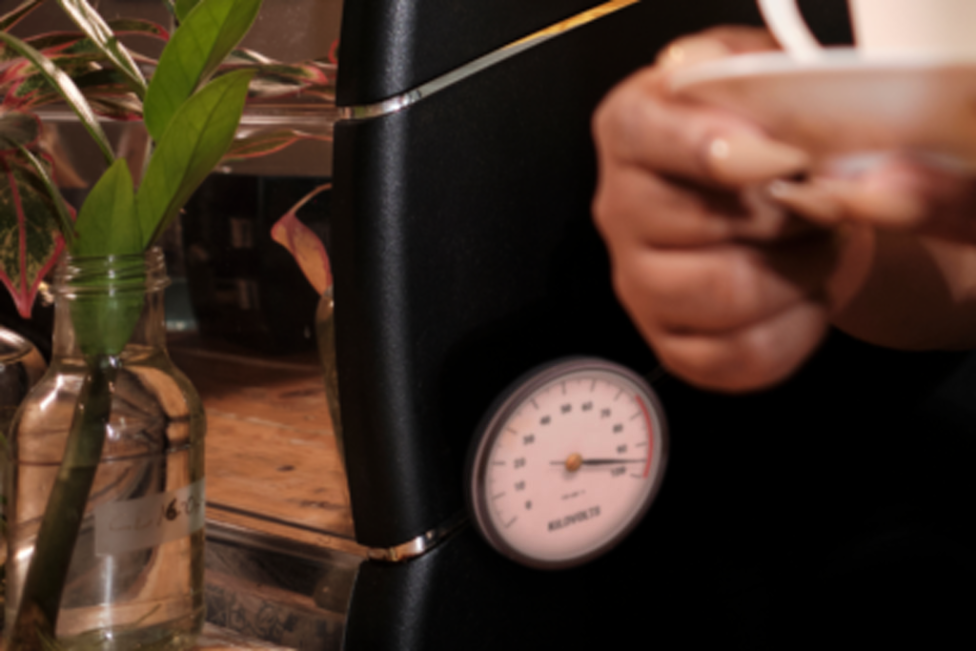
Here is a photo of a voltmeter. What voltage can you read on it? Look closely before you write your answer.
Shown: 95 kV
